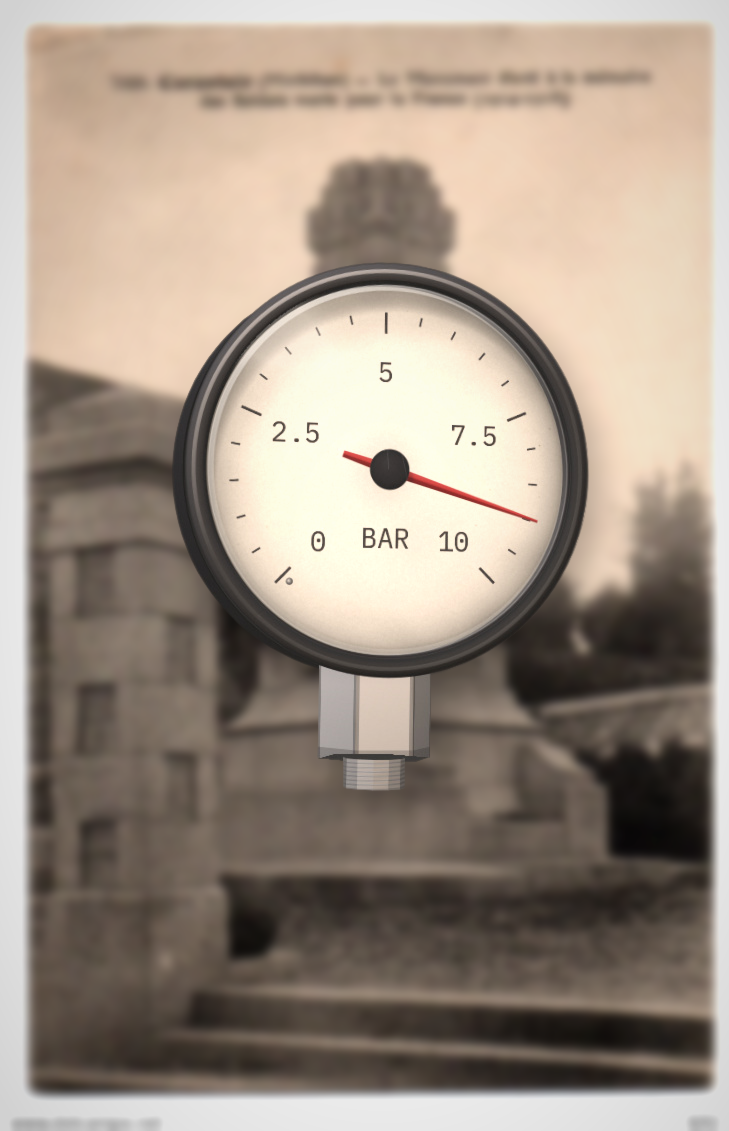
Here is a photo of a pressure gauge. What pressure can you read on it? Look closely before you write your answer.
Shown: 9 bar
